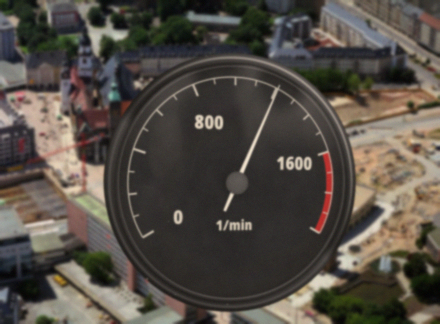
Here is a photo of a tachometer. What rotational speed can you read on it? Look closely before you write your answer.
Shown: 1200 rpm
